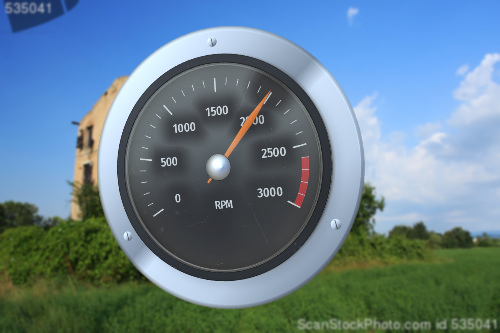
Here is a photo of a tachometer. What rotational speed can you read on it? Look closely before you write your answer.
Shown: 2000 rpm
